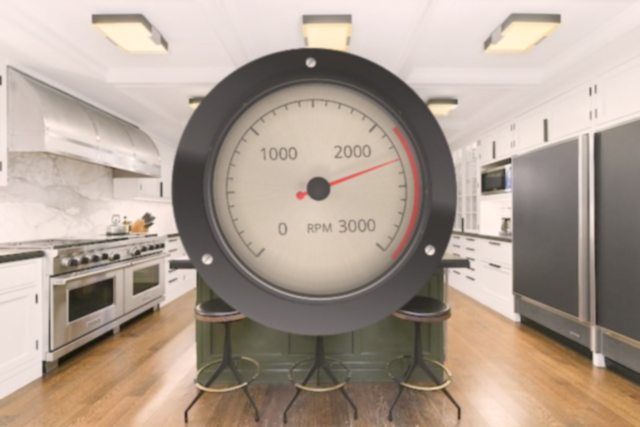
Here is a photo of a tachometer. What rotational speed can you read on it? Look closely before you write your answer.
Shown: 2300 rpm
